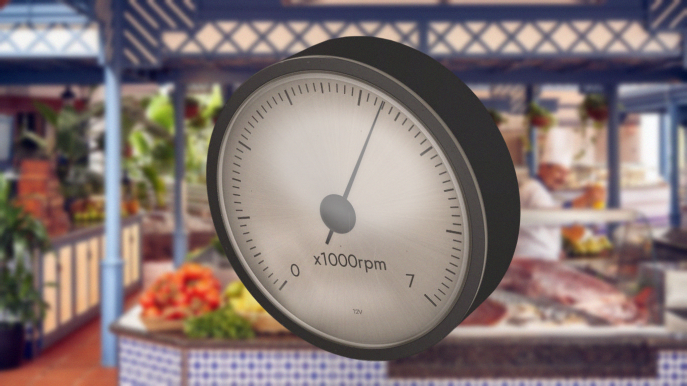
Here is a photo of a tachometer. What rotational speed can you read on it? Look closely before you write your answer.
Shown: 4300 rpm
